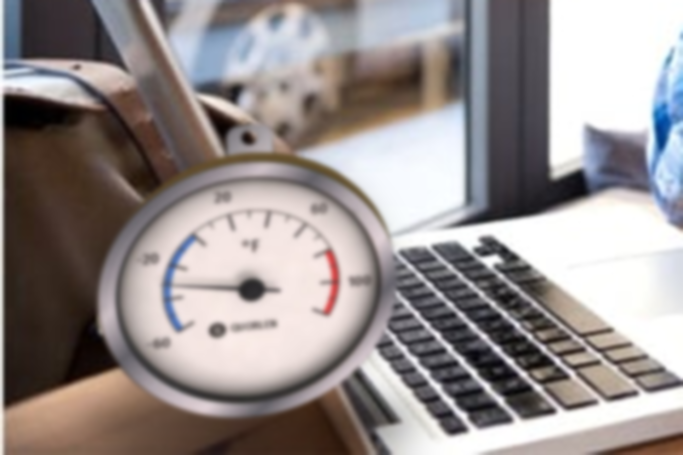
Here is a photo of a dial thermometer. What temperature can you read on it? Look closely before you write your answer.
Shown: -30 °F
